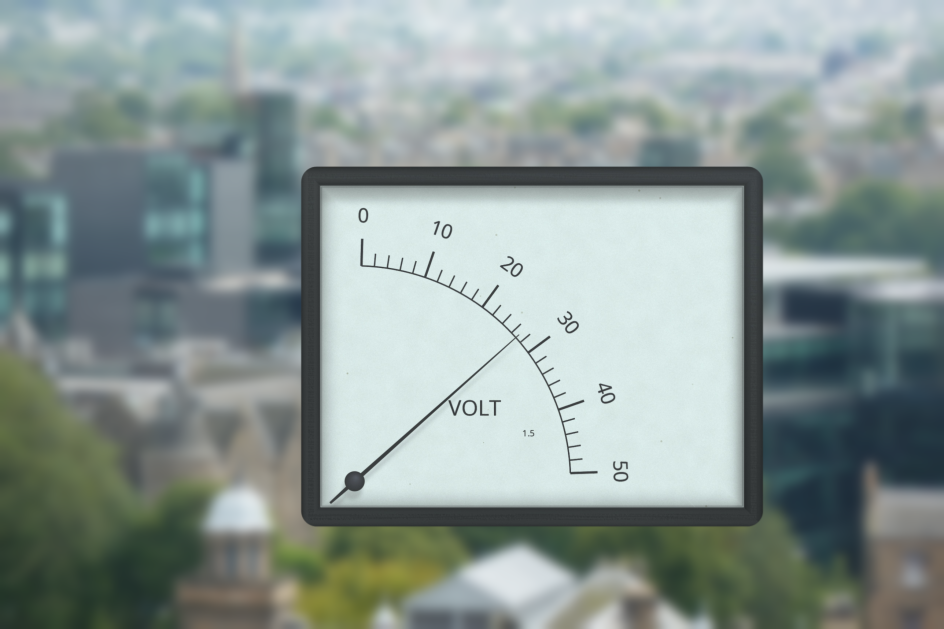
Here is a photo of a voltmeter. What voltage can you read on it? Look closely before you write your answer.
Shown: 27 V
